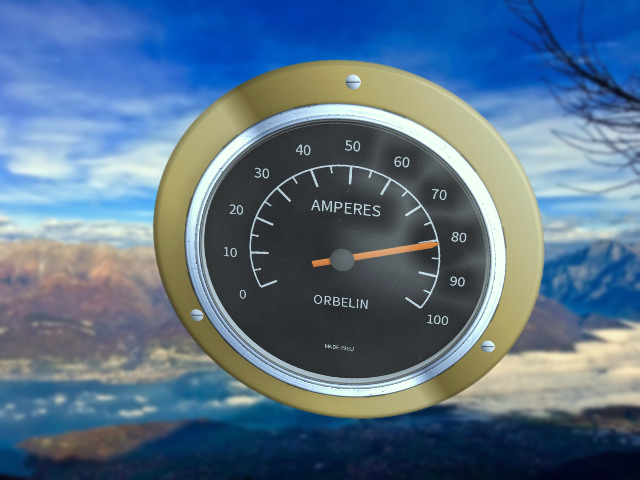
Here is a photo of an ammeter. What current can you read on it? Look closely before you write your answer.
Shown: 80 A
